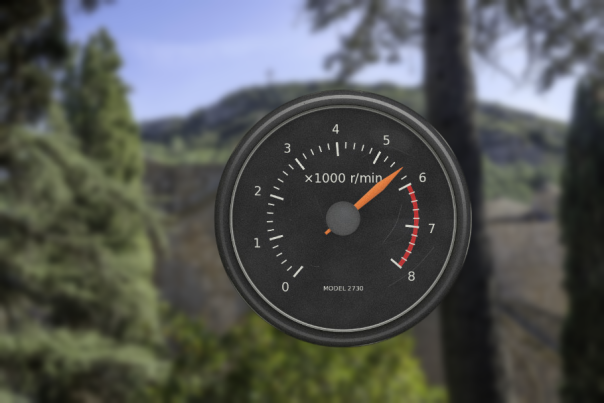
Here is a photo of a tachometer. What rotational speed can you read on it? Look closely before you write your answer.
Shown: 5600 rpm
